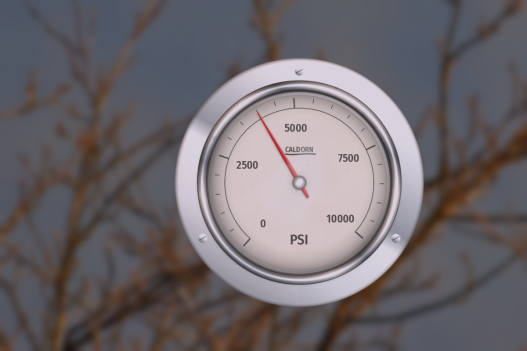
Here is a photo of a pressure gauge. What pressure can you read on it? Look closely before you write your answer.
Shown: 4000 psi
